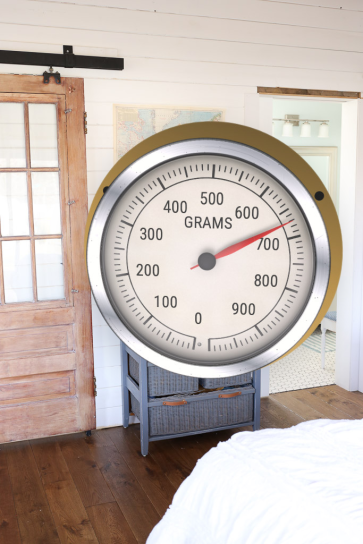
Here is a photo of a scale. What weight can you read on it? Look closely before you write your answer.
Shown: 670 g
